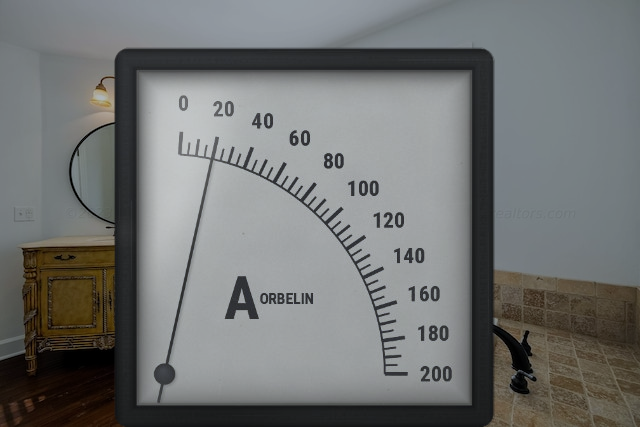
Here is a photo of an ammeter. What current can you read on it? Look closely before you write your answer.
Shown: 20 A
